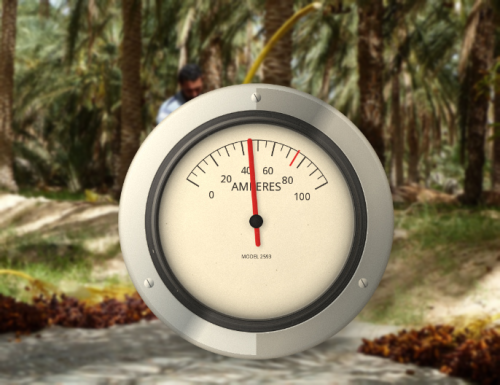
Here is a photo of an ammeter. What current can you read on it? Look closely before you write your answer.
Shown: 45 A
